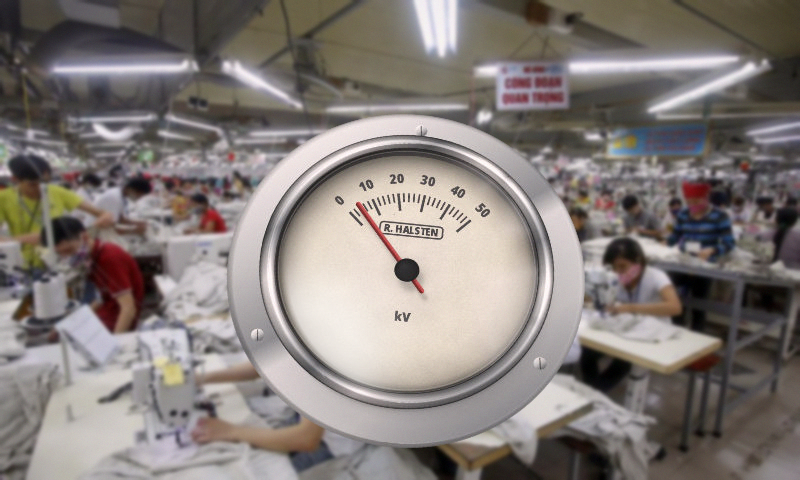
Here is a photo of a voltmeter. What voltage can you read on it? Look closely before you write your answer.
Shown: 4 kV
